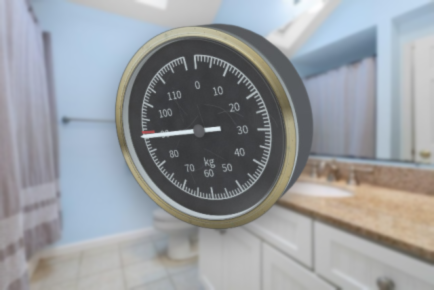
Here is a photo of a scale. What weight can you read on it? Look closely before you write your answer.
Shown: 90 kg
